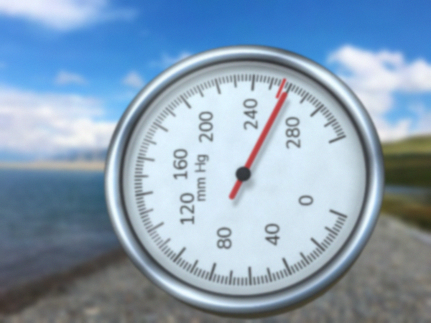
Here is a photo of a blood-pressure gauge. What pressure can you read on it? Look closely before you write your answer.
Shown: 260 mmHg
